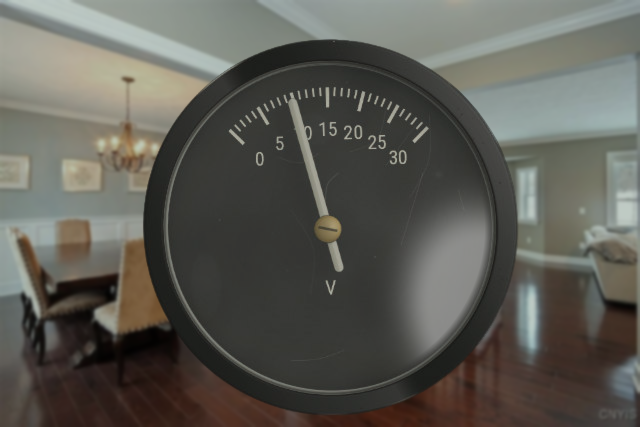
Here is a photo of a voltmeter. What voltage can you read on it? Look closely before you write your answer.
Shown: 10 V
